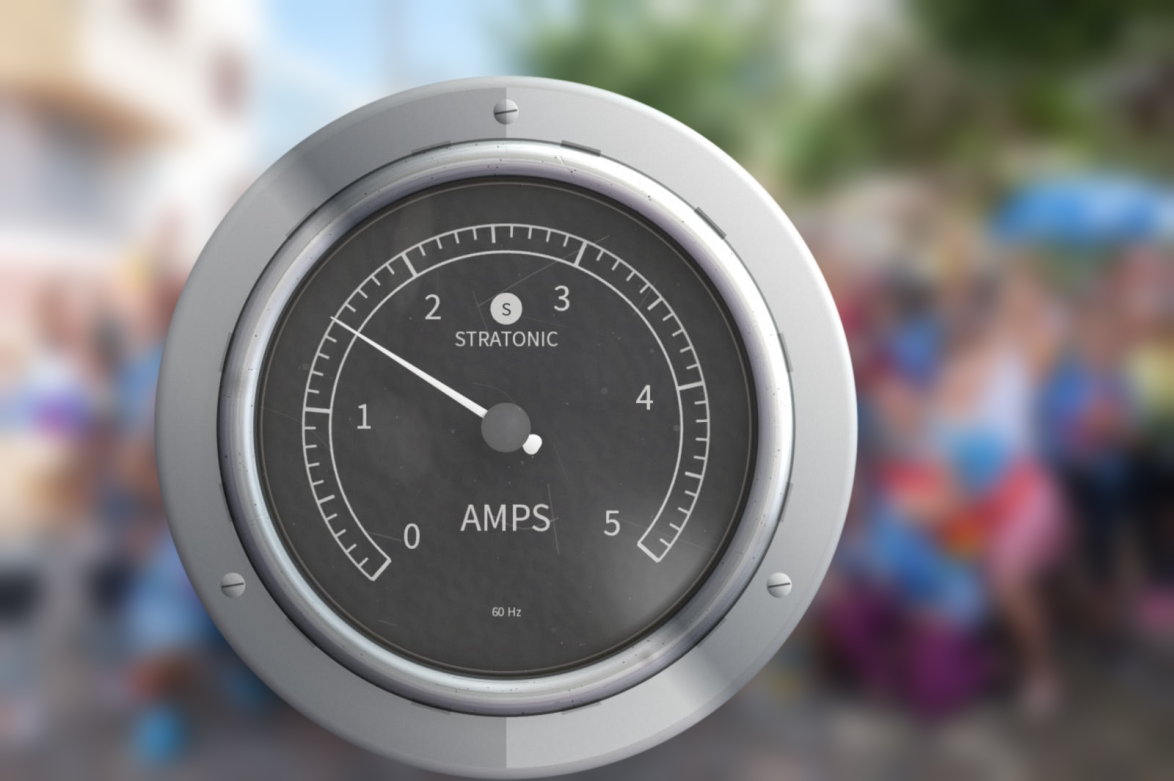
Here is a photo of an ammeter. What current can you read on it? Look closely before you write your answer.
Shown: 1.5 A
